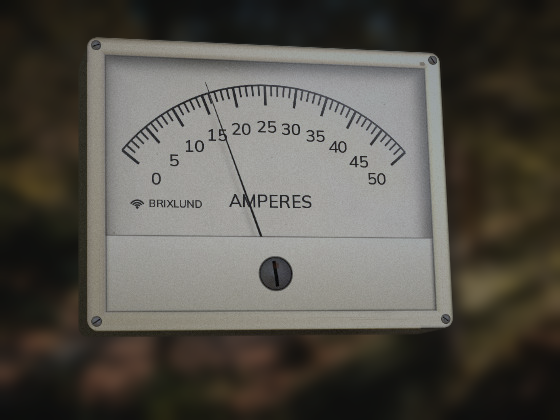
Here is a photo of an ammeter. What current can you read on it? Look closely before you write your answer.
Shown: 16 A
